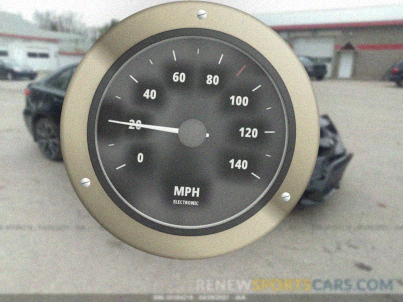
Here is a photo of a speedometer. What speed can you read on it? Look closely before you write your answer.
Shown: 20 mph
